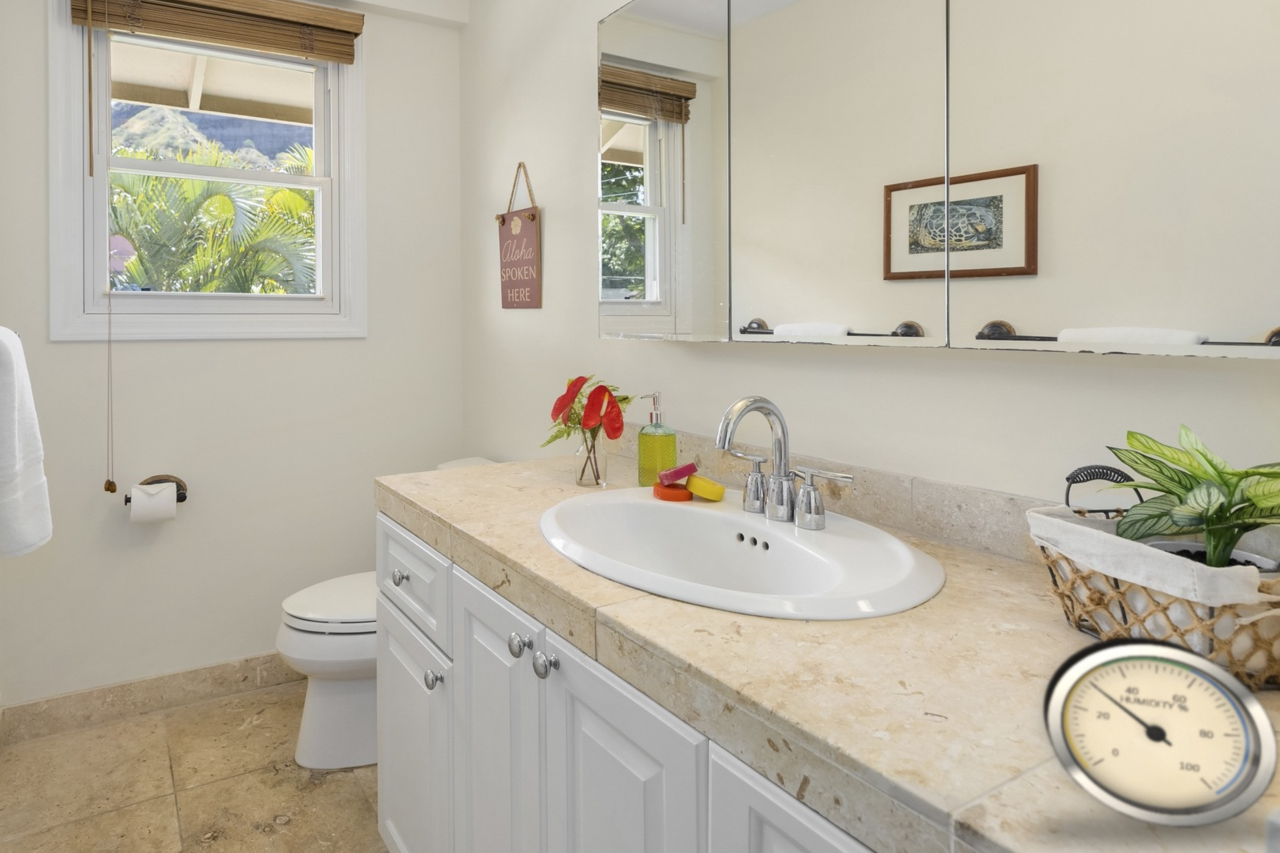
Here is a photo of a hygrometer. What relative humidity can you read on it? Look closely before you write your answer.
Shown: 30 %
